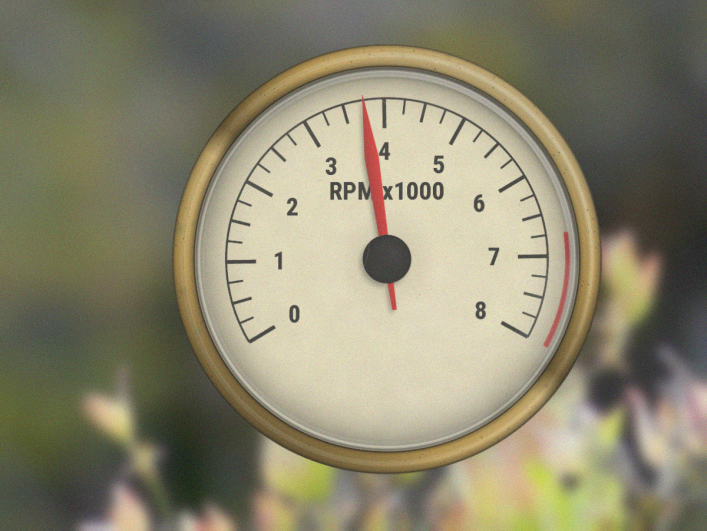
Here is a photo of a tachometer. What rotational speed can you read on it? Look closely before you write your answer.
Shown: 3750 rpm
